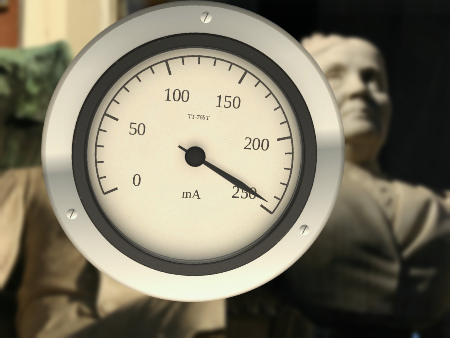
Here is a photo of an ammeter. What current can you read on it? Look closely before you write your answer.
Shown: 245 mA
